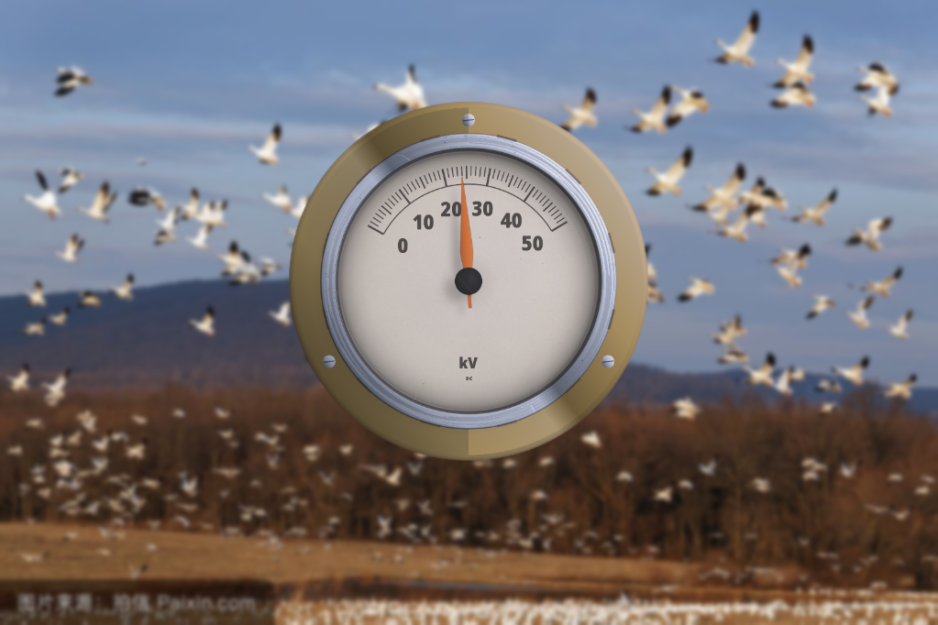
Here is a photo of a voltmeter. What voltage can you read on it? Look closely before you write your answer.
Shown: 24 kV
